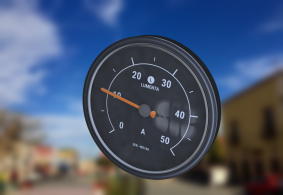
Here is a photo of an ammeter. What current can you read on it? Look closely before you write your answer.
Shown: 10 A
